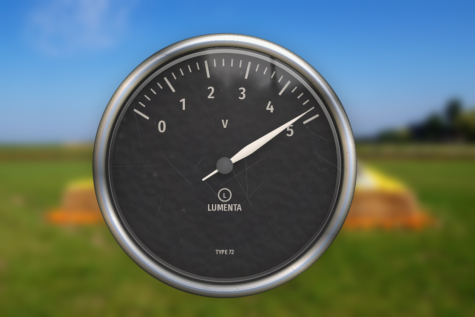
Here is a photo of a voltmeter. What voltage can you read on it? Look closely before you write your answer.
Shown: 4.8 V
